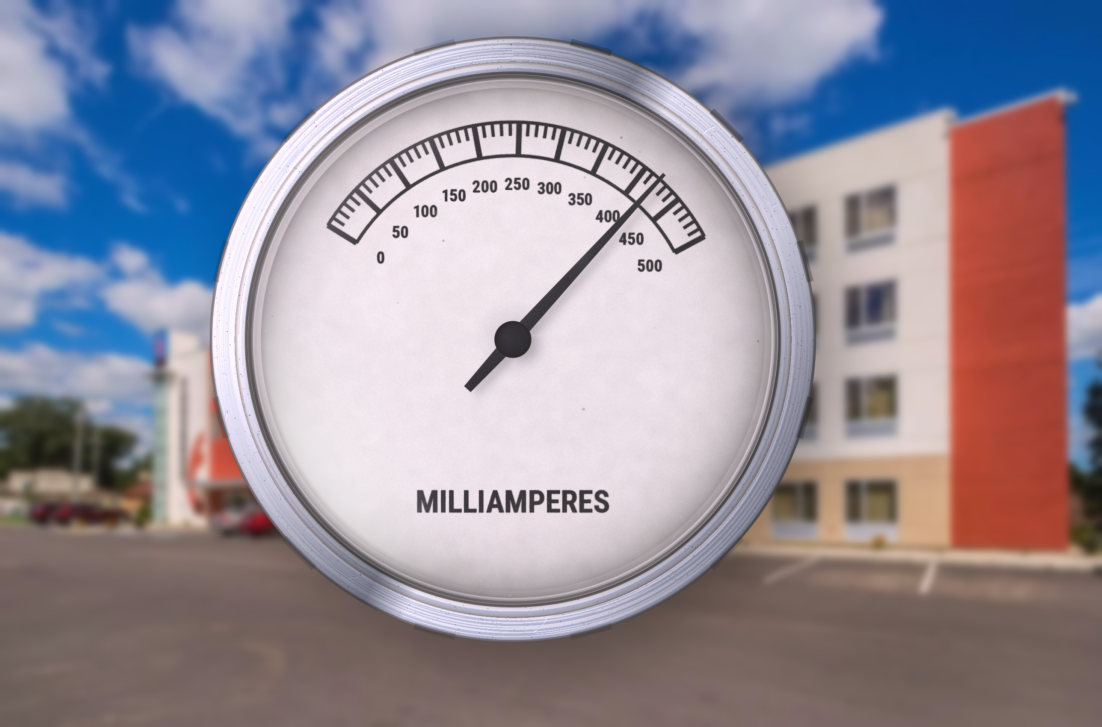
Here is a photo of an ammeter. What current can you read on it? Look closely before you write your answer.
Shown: 420 mA
